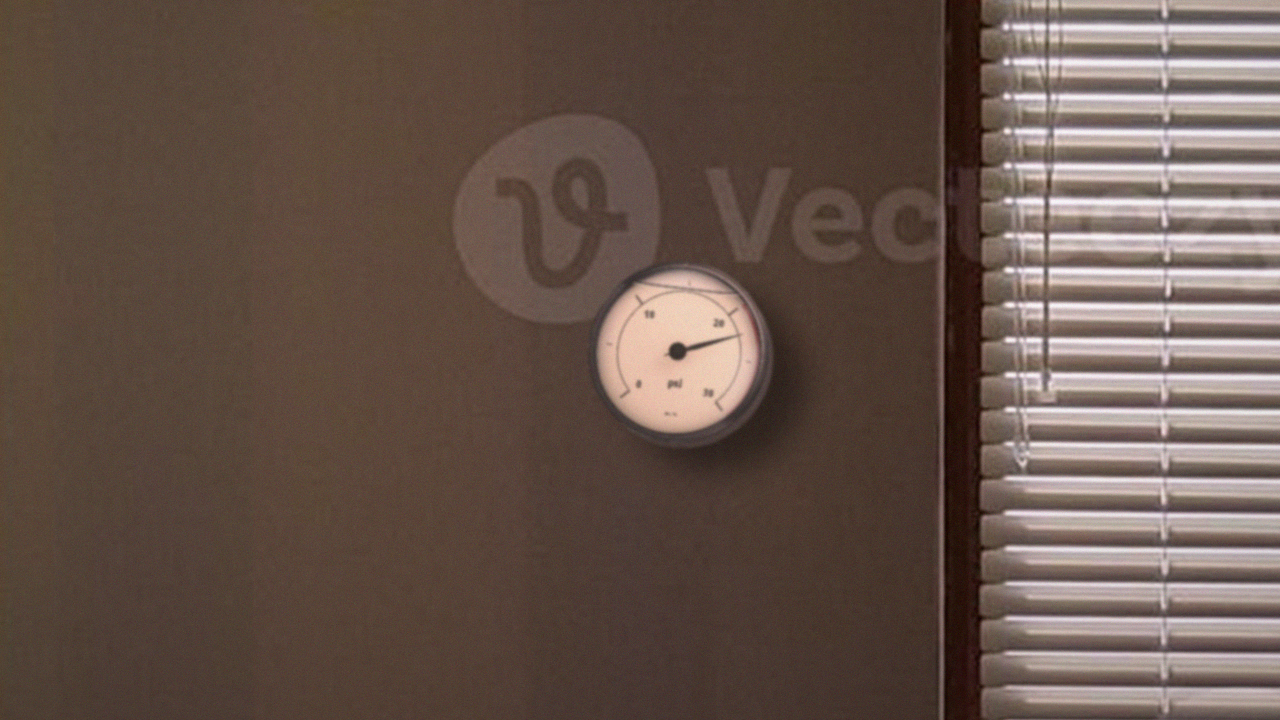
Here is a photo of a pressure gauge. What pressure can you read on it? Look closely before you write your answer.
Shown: 22.5 psi
